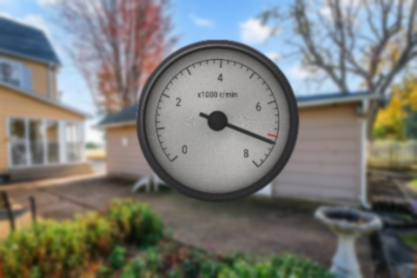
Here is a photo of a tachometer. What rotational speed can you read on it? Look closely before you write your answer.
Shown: 7200 rpm
